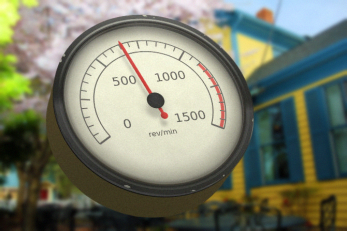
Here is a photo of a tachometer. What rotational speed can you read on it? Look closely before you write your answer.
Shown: 650 rpm
